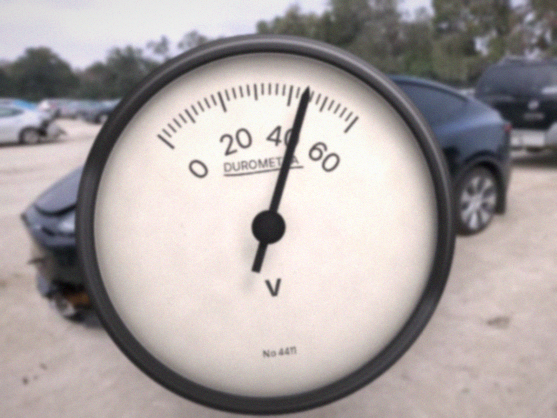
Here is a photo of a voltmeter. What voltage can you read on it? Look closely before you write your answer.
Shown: 44 V
